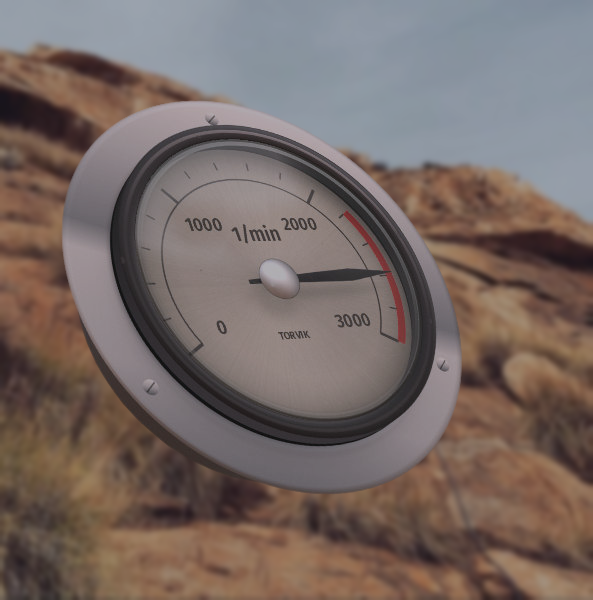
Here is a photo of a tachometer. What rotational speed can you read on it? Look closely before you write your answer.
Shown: 2600 rpm
